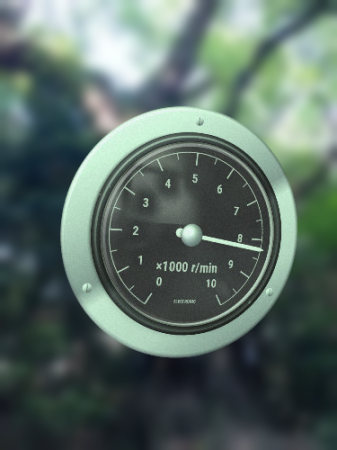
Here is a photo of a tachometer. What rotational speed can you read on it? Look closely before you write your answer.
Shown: 8250 rpm
